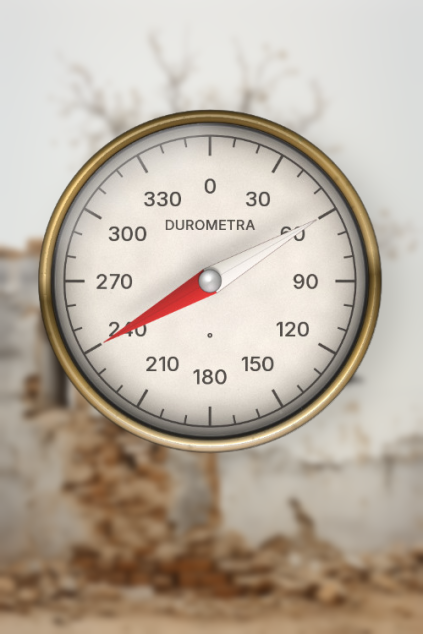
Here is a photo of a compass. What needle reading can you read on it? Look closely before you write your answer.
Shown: 240 °
